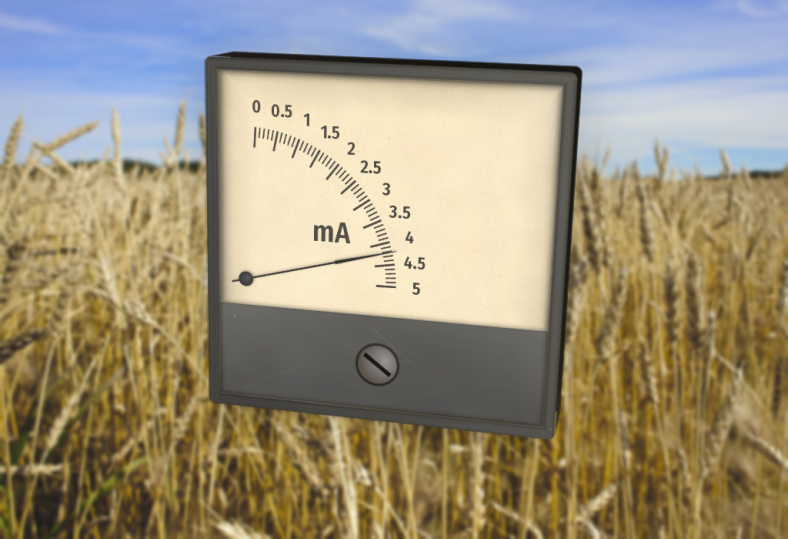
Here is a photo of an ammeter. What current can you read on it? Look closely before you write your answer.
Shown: 4.2 mA
